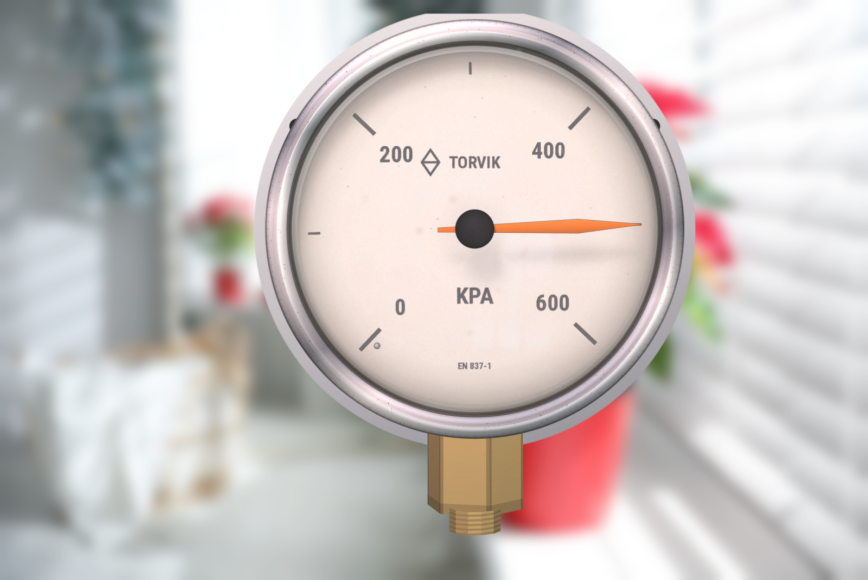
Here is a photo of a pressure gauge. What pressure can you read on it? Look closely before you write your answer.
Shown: 500 kPa
